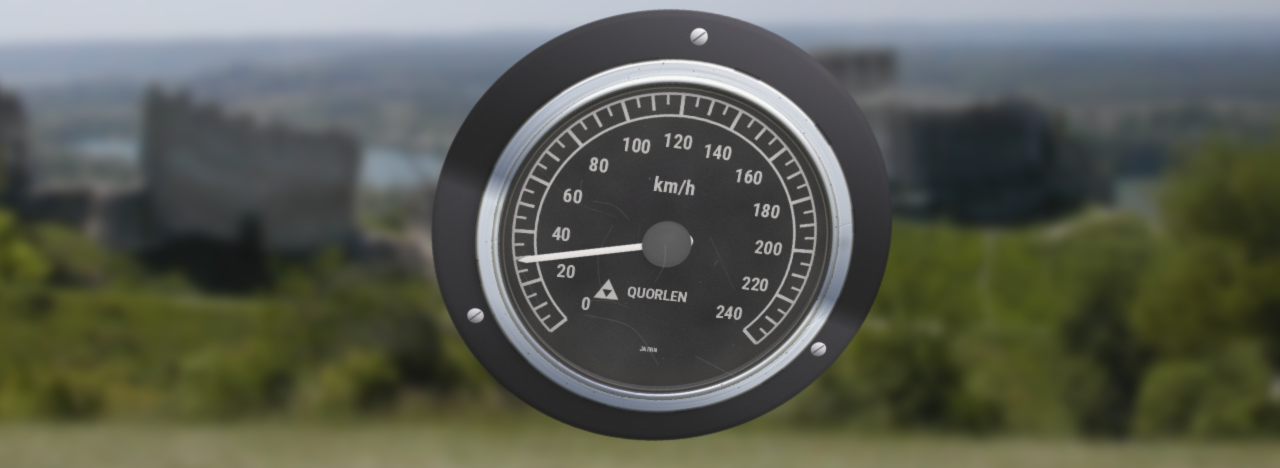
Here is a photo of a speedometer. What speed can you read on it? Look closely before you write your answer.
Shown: 30 km/h
